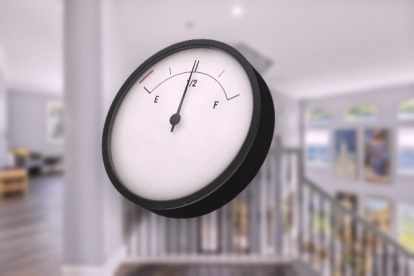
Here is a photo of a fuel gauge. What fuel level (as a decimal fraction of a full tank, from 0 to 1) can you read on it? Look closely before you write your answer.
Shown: 0.5
